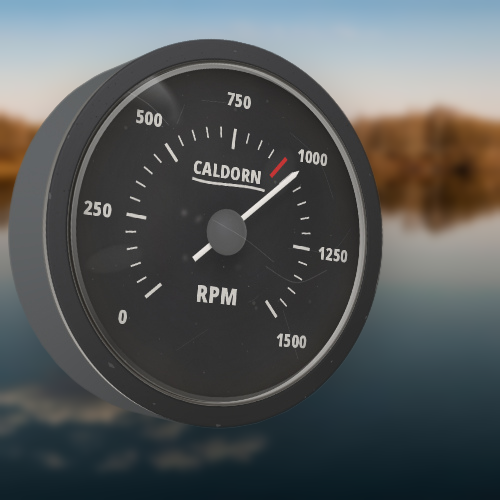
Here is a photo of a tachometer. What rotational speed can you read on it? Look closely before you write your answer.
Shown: 1000 rpm
